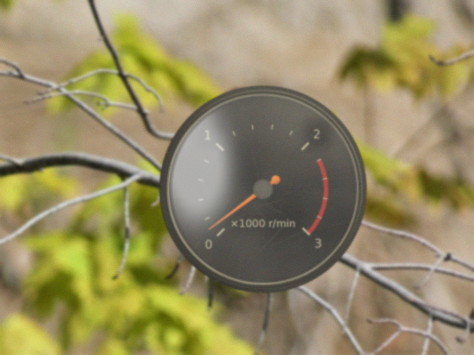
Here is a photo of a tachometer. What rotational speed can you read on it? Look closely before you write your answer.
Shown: 100 rpm
